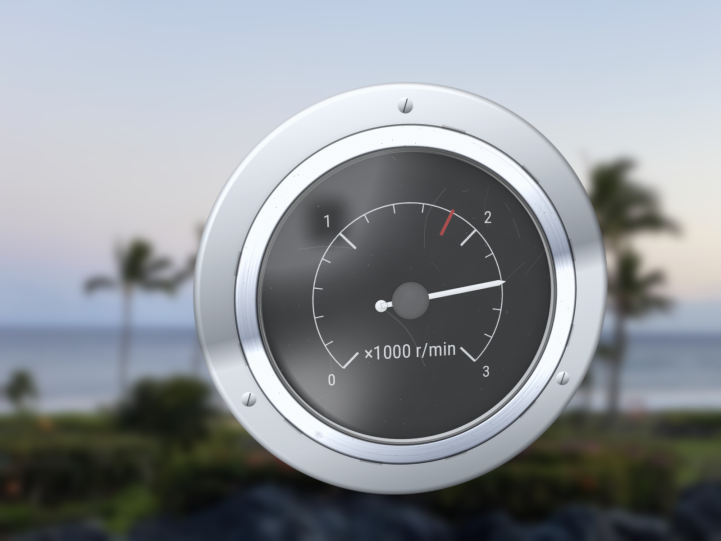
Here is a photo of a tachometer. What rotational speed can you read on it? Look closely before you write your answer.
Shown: 2400 rpm
